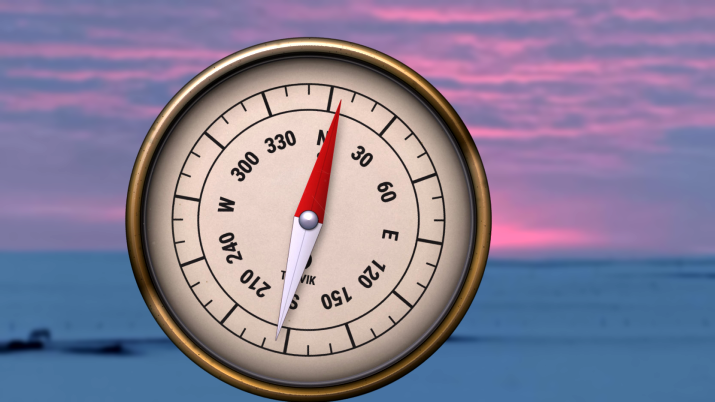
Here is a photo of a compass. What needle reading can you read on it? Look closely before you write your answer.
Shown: 5 °
